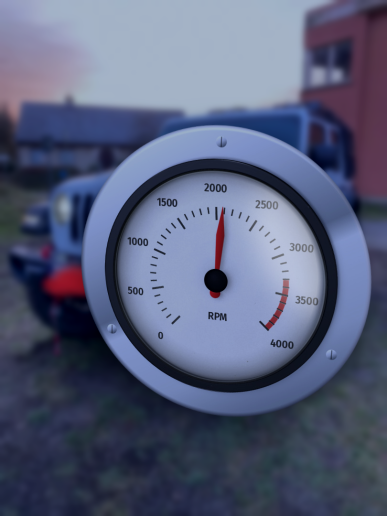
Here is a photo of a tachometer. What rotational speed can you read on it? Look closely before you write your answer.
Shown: 2100 rpm
